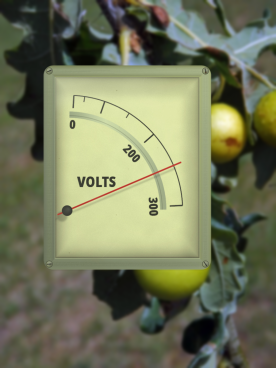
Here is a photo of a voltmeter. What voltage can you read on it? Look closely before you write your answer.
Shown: 250 V
